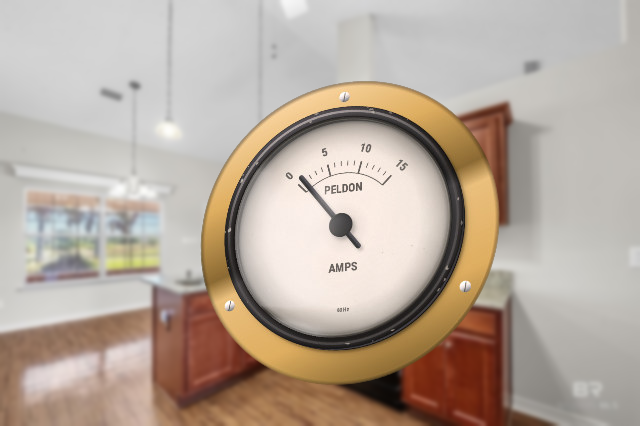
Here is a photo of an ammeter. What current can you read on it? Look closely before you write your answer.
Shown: 1 A
